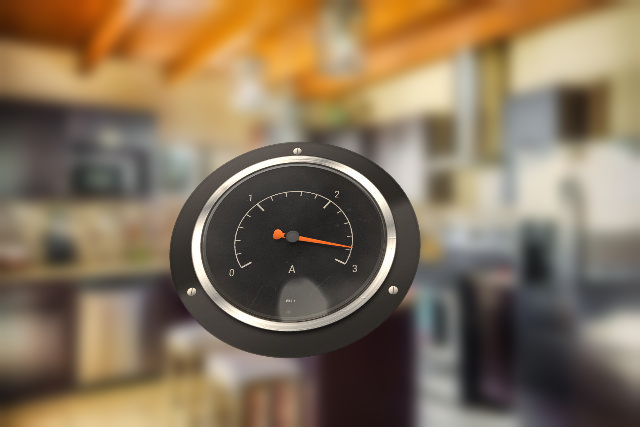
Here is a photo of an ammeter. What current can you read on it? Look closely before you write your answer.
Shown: 2.8 A
